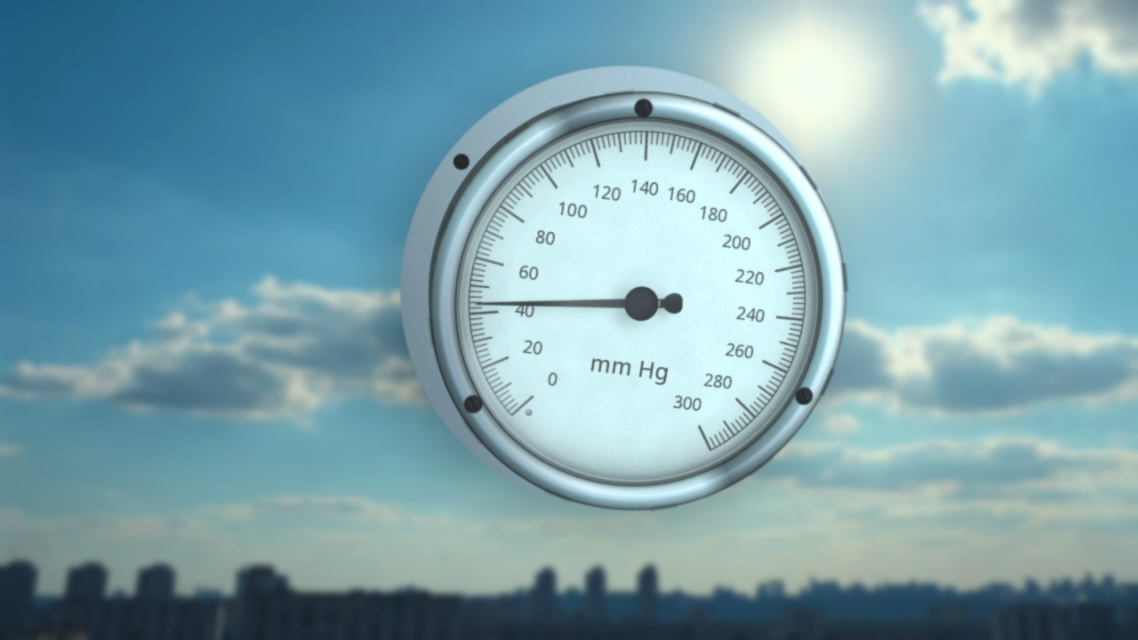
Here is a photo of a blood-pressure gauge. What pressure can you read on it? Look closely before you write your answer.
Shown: 44 mmHg
